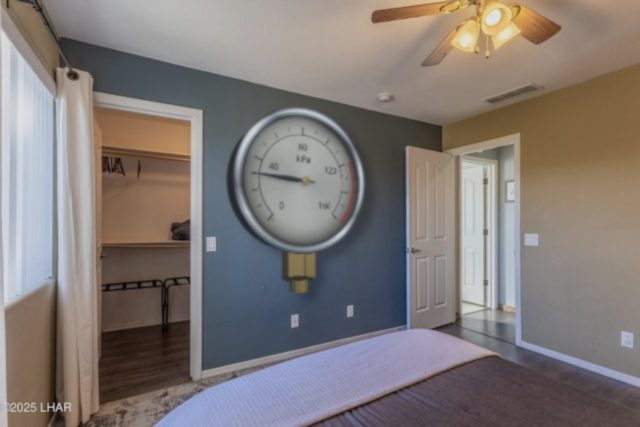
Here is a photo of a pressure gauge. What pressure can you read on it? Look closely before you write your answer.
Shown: 30 kPa
